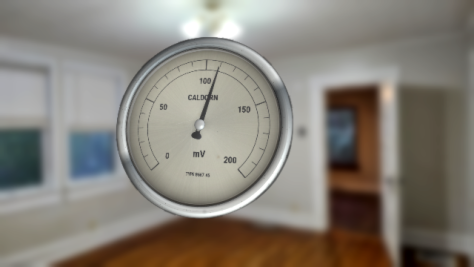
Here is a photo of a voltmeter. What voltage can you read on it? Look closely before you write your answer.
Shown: 110 mV
